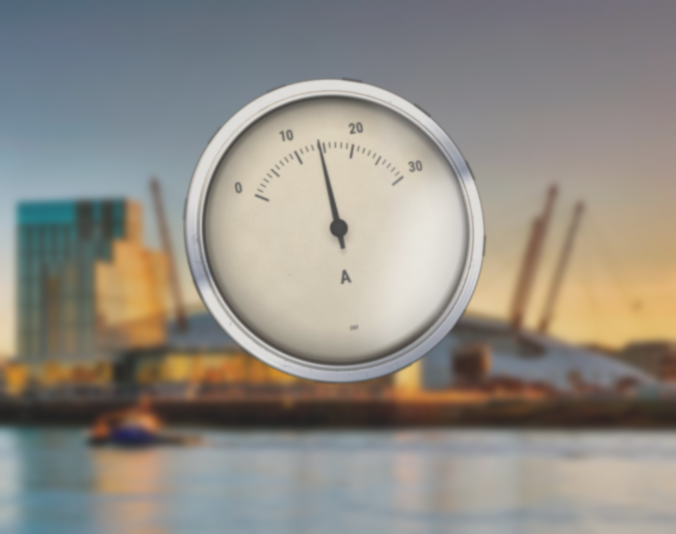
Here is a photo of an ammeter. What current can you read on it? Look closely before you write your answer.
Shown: 14 A
